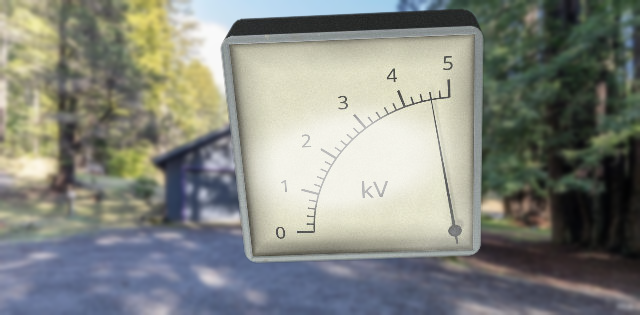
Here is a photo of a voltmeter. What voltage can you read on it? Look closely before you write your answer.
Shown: 4.6 kV
